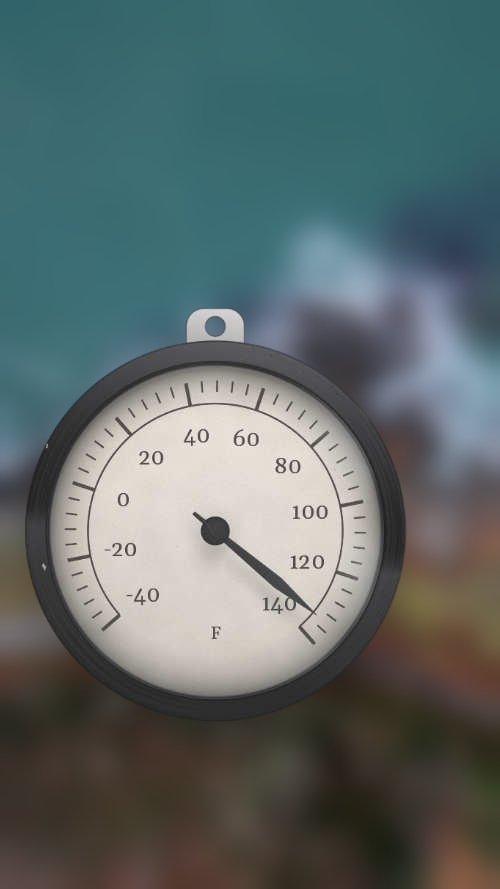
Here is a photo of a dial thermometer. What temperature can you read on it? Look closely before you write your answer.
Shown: 134 °F
